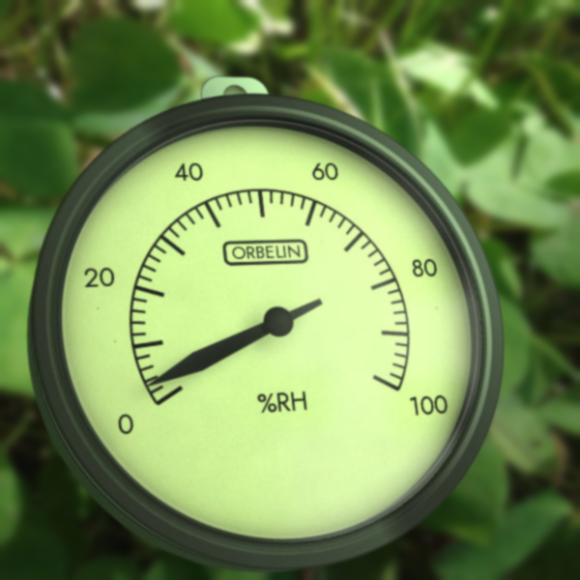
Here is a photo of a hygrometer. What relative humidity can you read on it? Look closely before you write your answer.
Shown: 3 %
